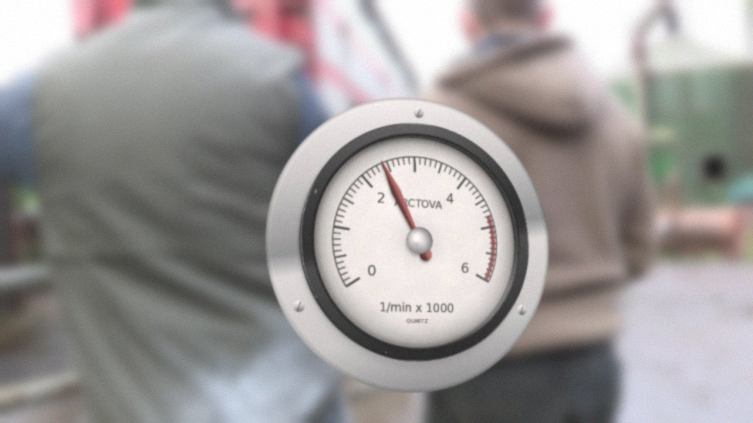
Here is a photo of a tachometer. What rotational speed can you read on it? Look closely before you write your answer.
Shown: 2400 rpm
